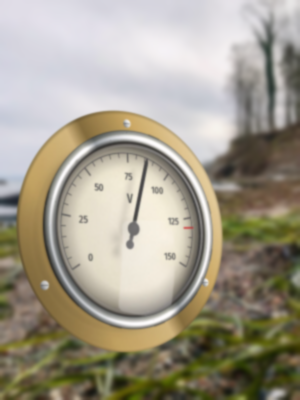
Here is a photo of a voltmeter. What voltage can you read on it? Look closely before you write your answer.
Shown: 85 V
